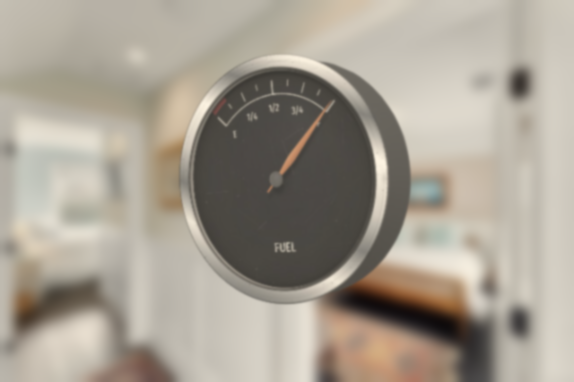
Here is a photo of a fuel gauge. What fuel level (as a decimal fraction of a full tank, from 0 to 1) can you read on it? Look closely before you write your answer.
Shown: 1
